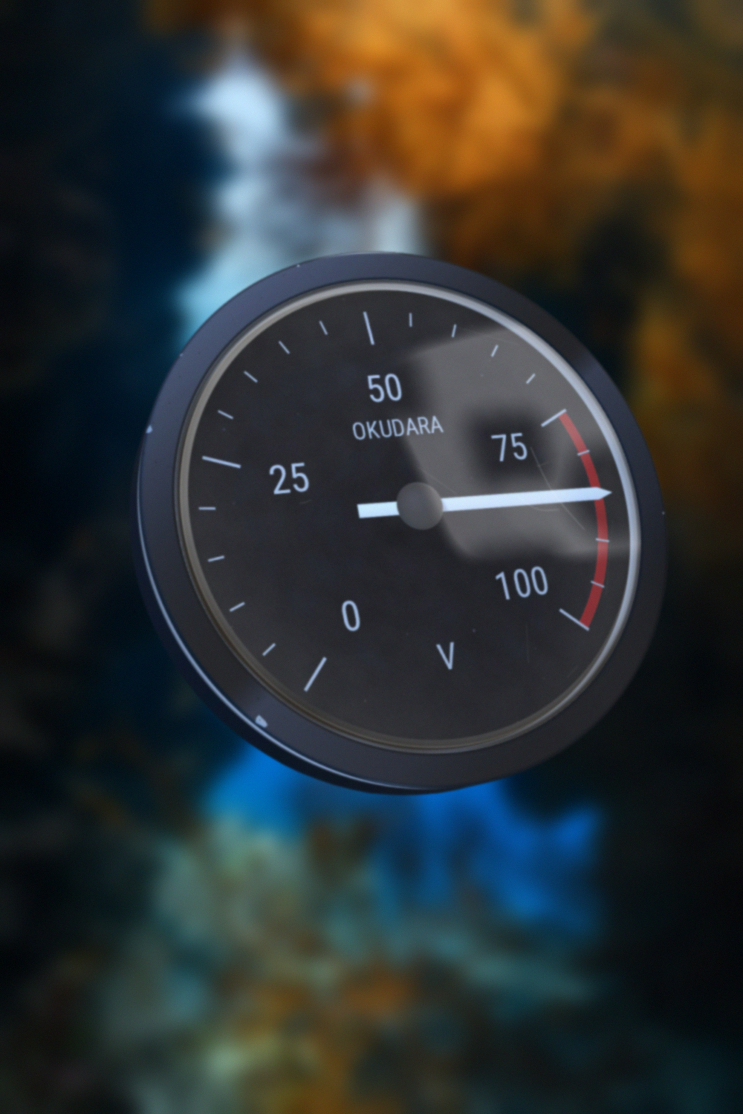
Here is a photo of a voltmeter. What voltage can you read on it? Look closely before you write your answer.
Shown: 85 V
